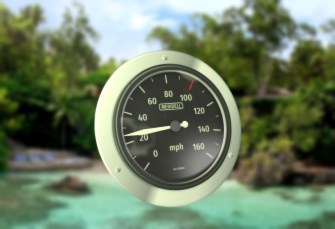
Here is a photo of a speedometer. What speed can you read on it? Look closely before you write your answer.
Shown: 25 mph
